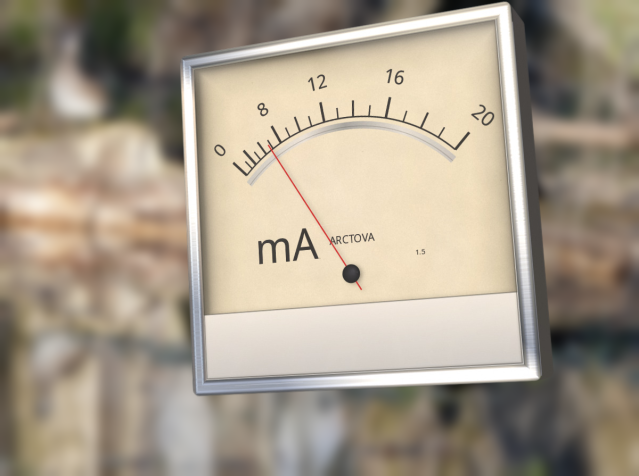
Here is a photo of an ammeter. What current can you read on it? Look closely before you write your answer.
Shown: 7 mA
